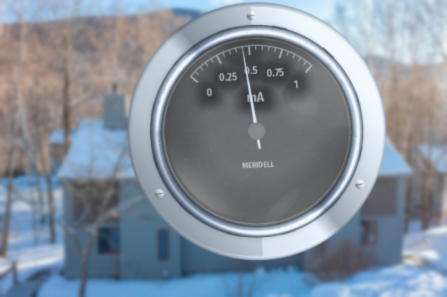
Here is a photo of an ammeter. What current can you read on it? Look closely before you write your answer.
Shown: 0.45 mA
